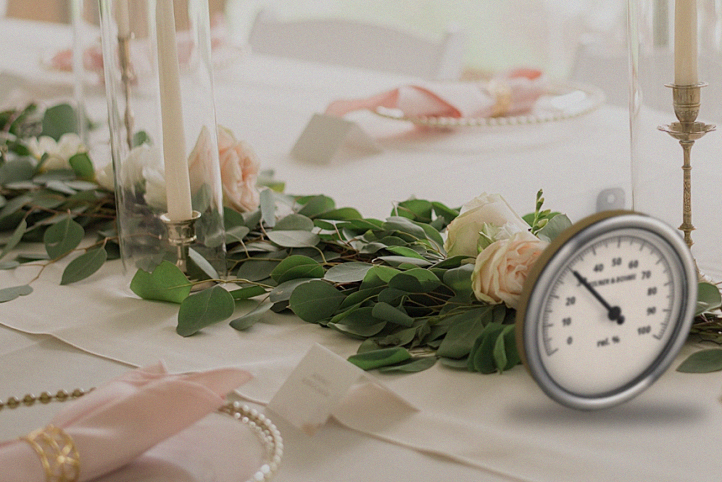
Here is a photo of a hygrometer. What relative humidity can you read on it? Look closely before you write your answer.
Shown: 30 %
